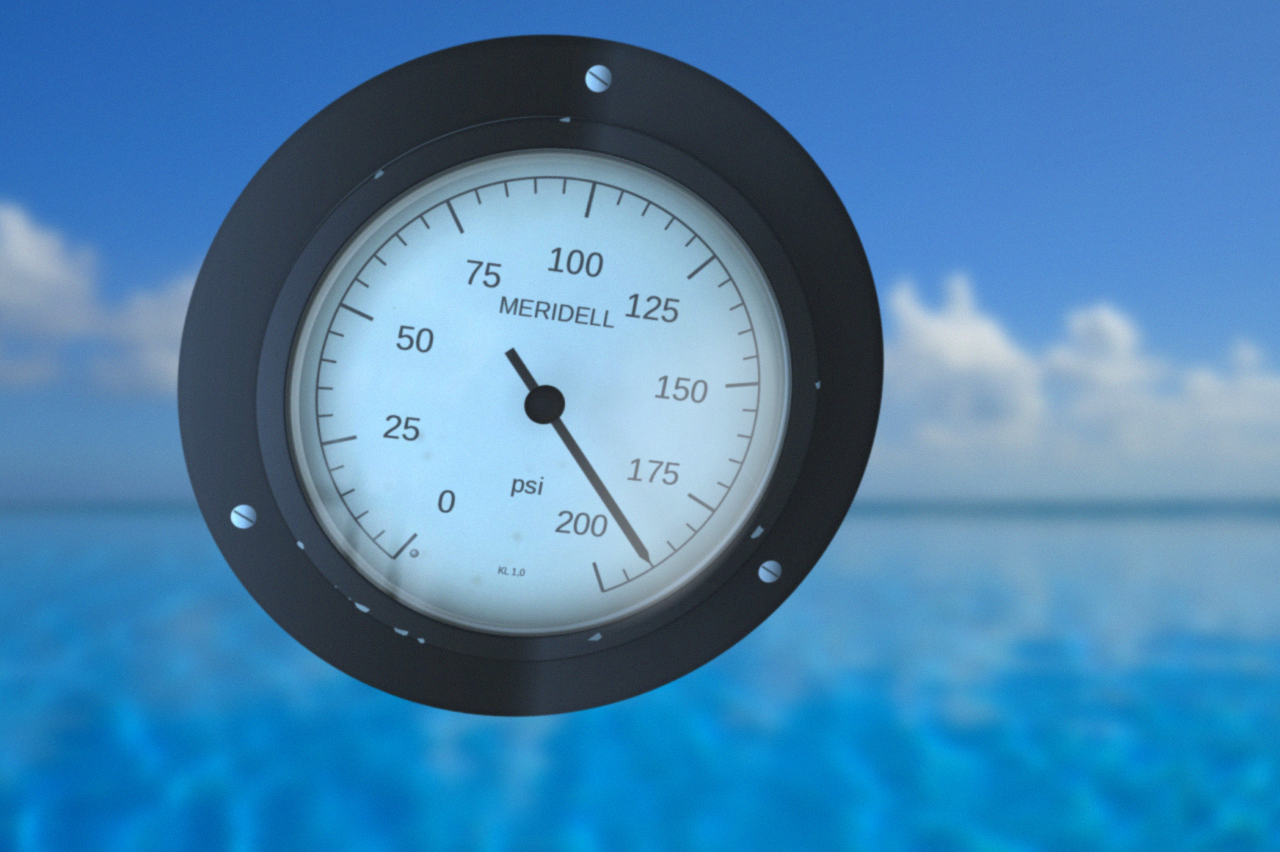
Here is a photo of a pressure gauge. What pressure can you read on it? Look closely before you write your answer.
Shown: 190 psi
